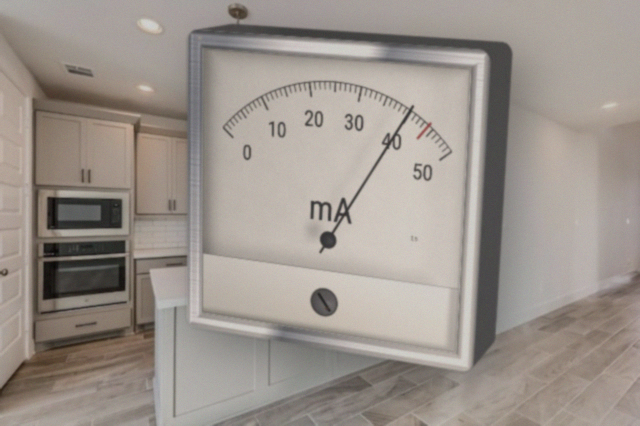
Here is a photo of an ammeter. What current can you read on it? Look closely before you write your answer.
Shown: 40 mA
